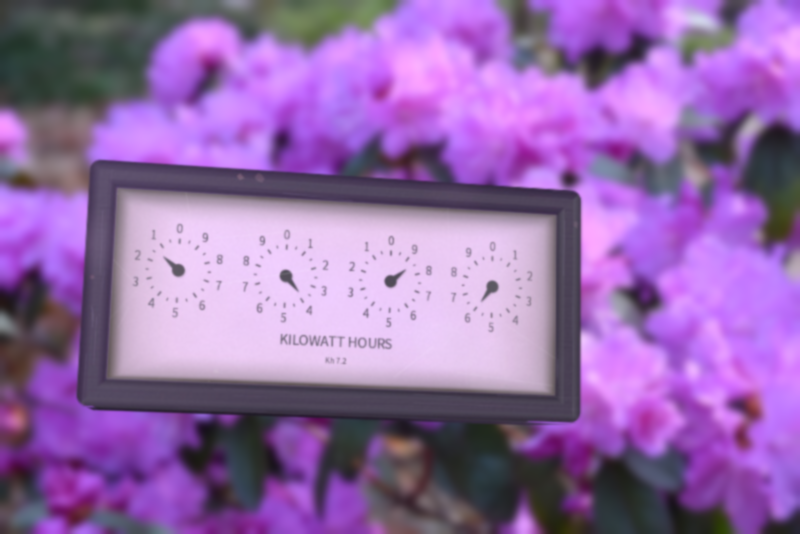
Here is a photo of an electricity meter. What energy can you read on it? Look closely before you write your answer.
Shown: 1386 kWh
